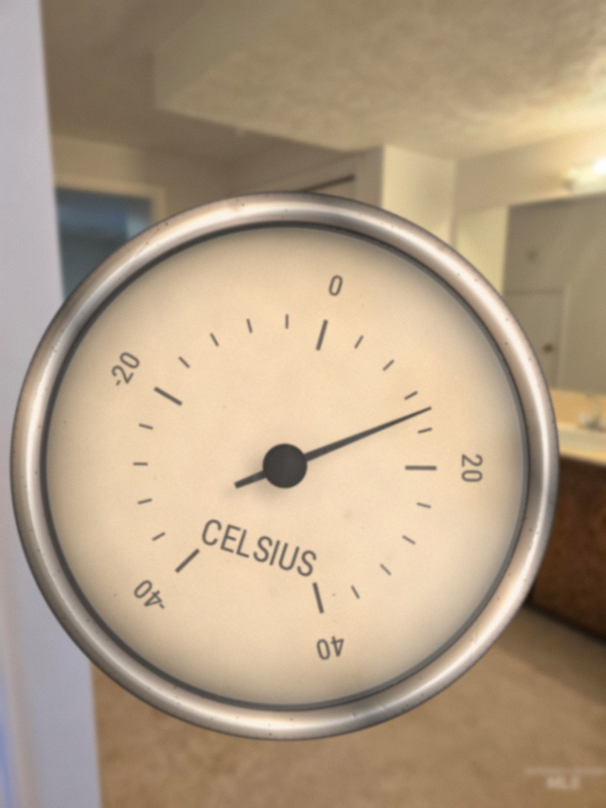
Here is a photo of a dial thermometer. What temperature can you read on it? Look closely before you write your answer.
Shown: 14 °C
